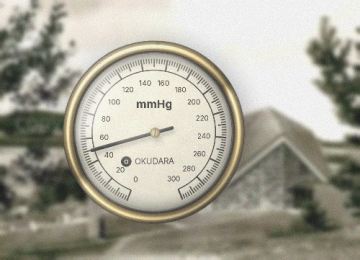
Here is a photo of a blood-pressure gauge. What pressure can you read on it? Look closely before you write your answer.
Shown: 50 mmHg
